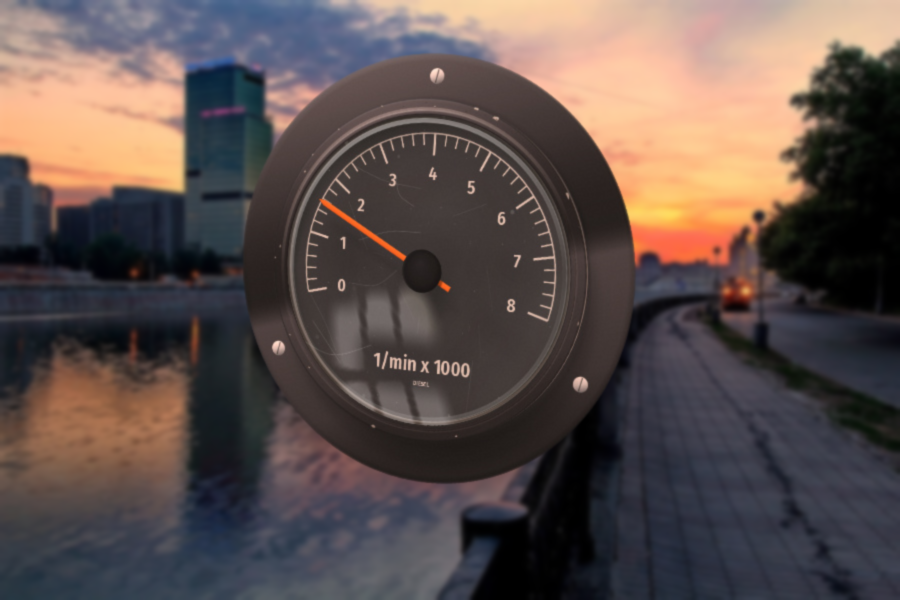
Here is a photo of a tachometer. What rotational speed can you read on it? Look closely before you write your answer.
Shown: 1600 rpm
